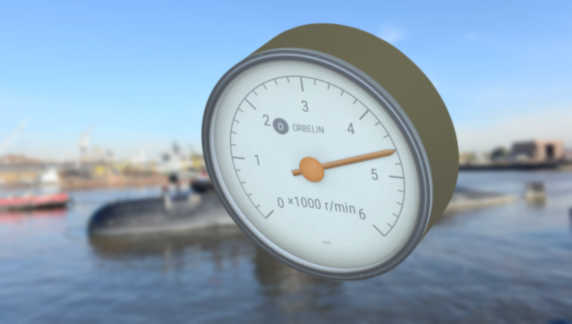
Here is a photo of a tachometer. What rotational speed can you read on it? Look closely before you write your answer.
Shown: 4600 rpm
